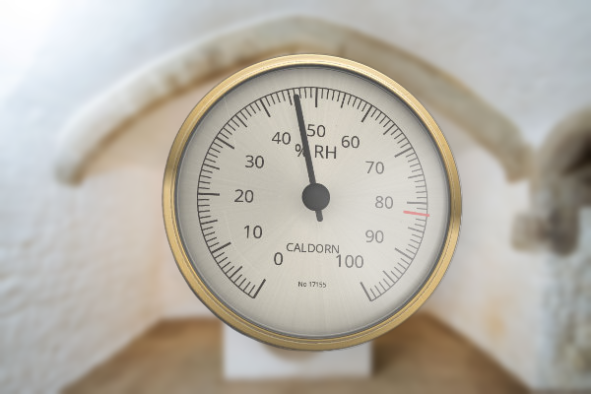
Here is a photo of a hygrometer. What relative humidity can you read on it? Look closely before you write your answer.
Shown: 46 %
